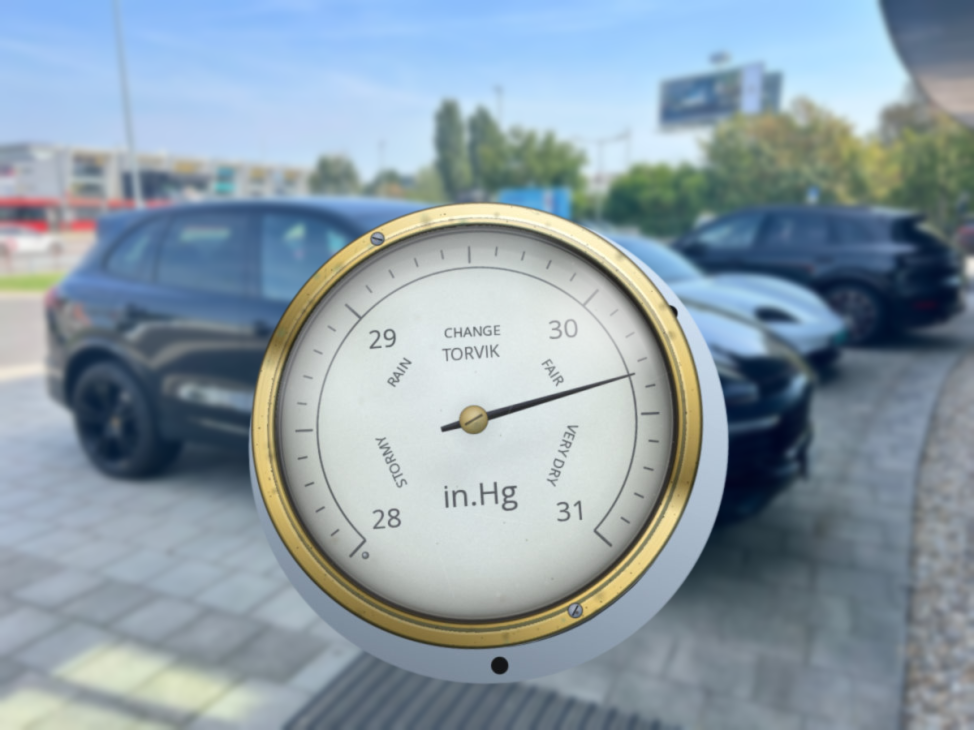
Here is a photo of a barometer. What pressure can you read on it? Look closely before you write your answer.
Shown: 30.35 inHg
